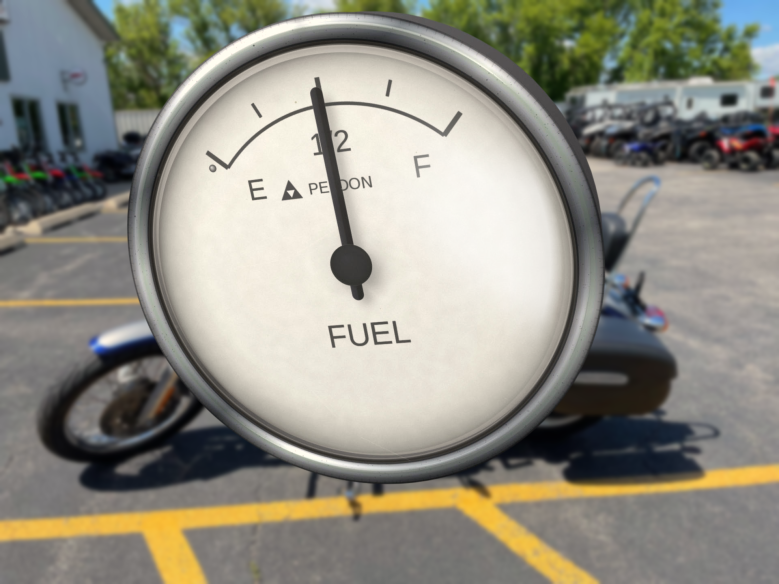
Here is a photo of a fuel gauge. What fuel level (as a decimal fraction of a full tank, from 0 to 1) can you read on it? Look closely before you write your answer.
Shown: 0.5
